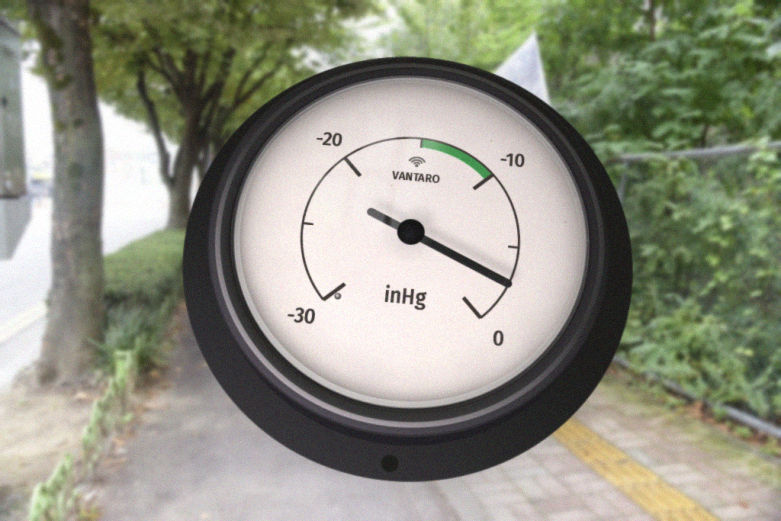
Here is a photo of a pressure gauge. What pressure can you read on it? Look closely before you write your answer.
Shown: -2.5 inHg
